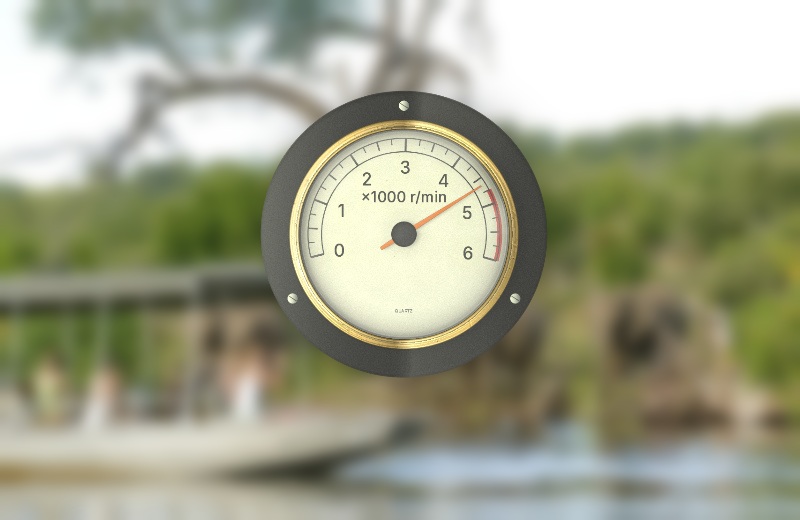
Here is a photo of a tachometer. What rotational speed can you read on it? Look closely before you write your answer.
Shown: 4625 rpm
